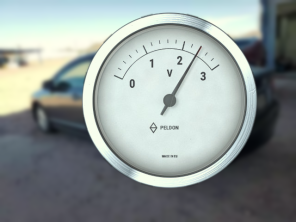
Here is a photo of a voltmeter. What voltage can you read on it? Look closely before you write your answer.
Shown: 2.4 V
